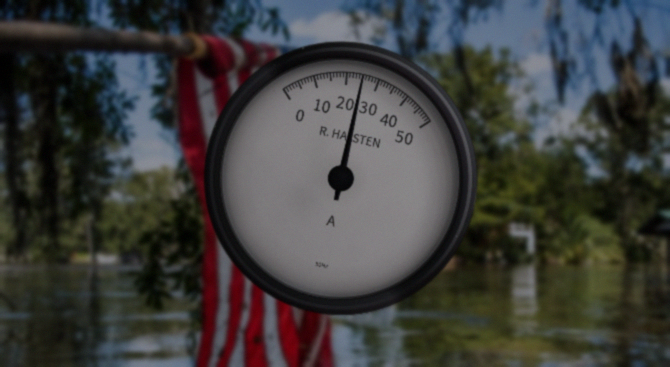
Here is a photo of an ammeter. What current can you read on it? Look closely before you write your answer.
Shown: 25 A
